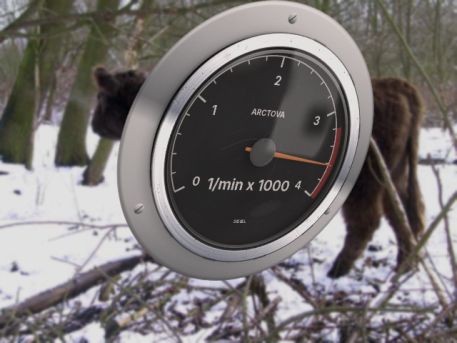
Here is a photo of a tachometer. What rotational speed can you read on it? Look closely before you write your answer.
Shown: 3600 rpm
